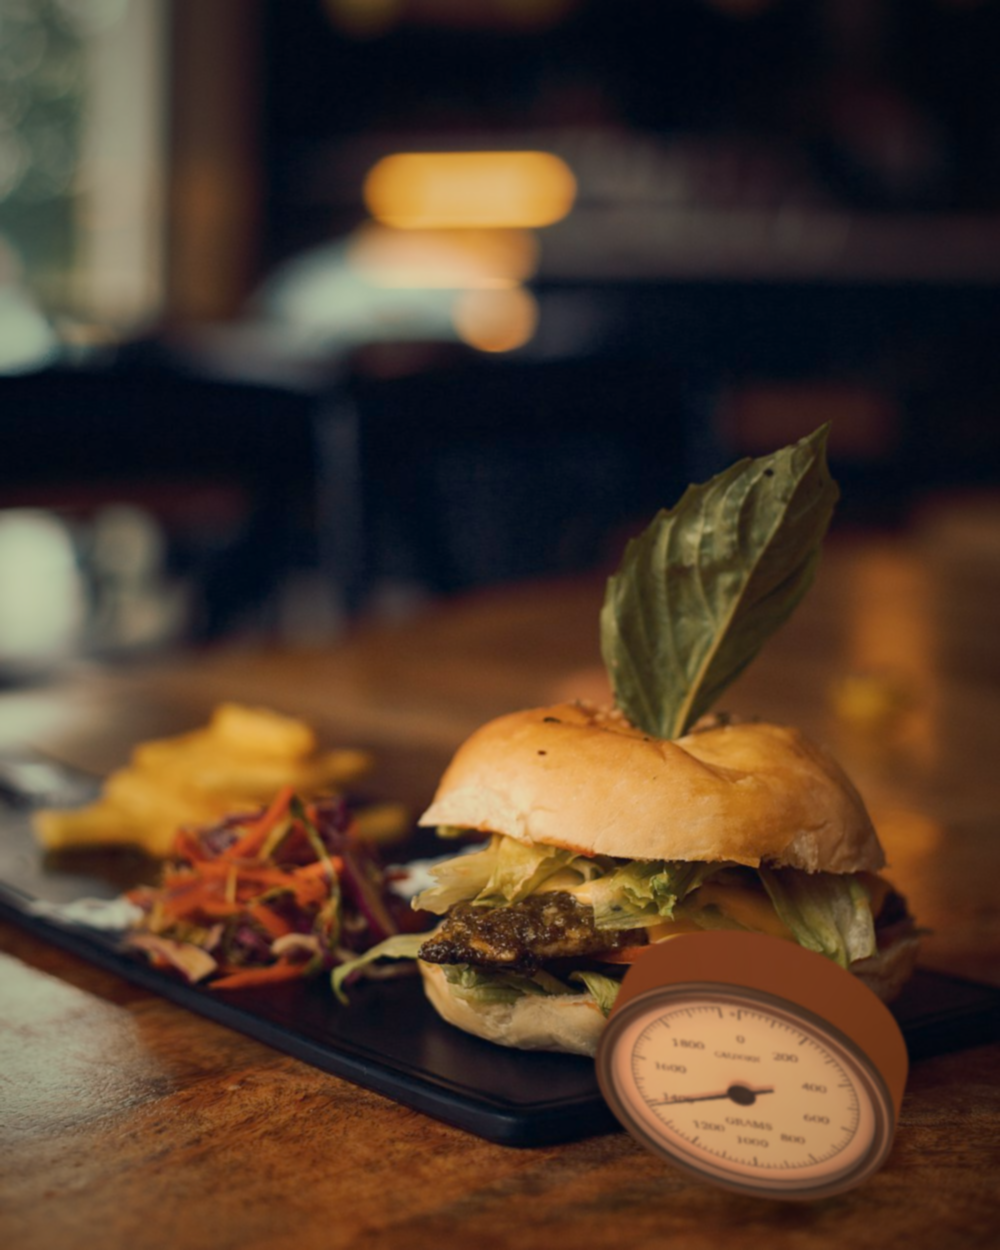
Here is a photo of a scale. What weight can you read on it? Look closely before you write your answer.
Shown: 1400 g
